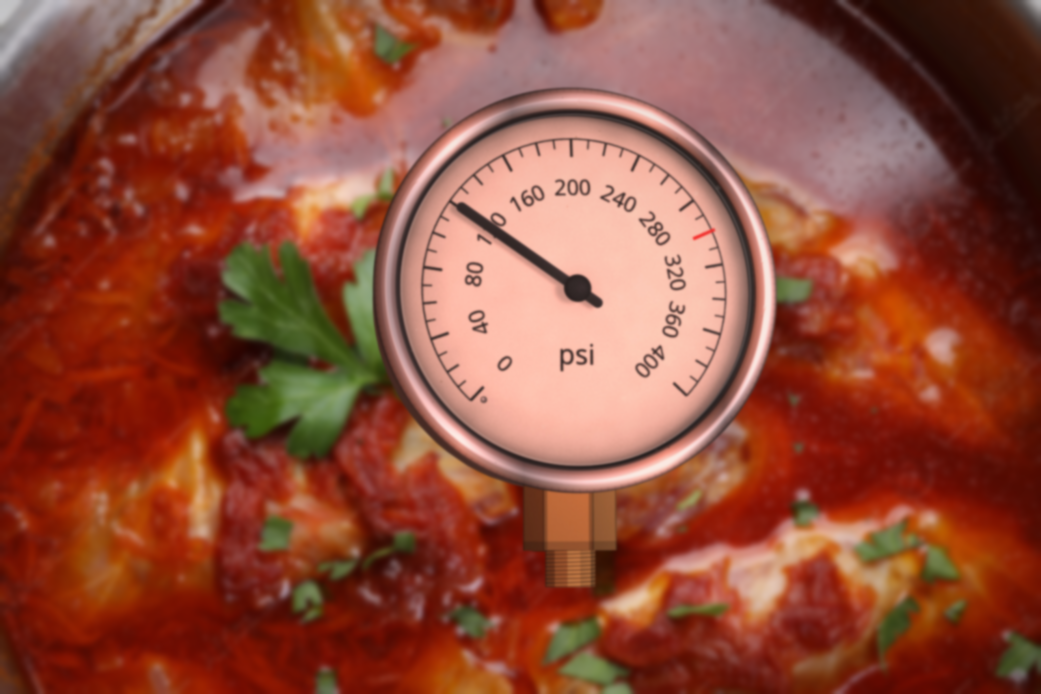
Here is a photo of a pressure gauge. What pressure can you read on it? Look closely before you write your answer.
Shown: 120 psi
